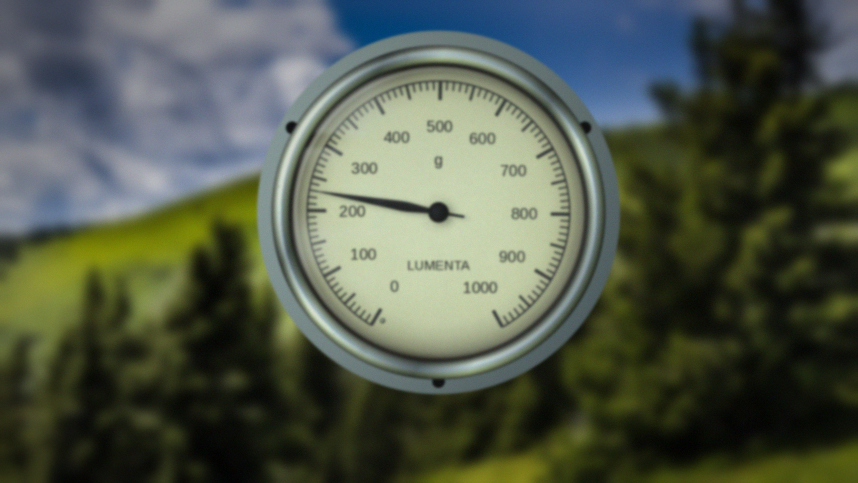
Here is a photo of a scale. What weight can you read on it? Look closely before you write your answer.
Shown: 230 g
